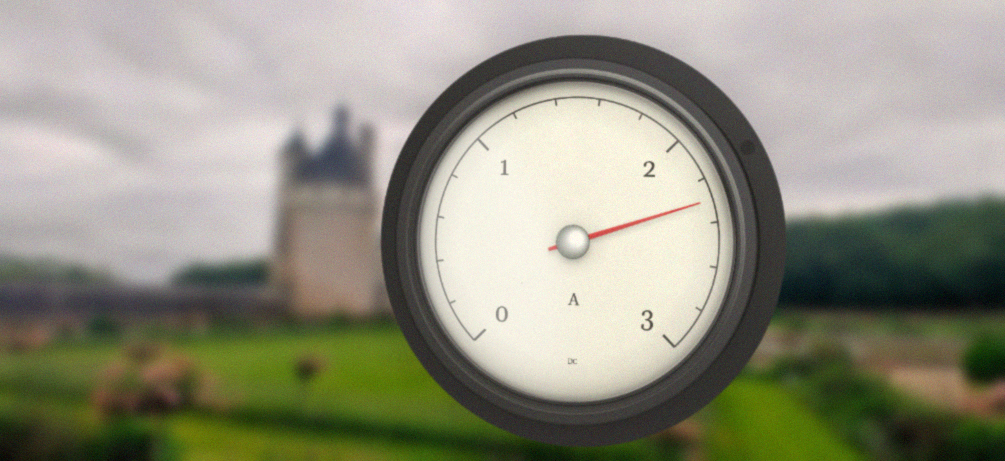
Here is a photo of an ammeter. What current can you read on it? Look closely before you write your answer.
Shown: 2.3 A
